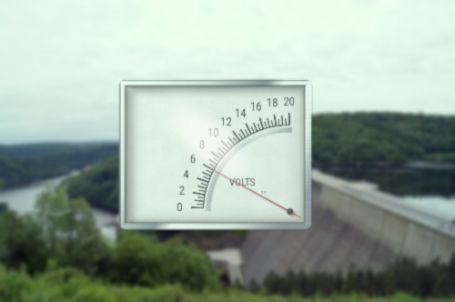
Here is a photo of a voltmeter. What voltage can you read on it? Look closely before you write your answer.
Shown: 6 V
